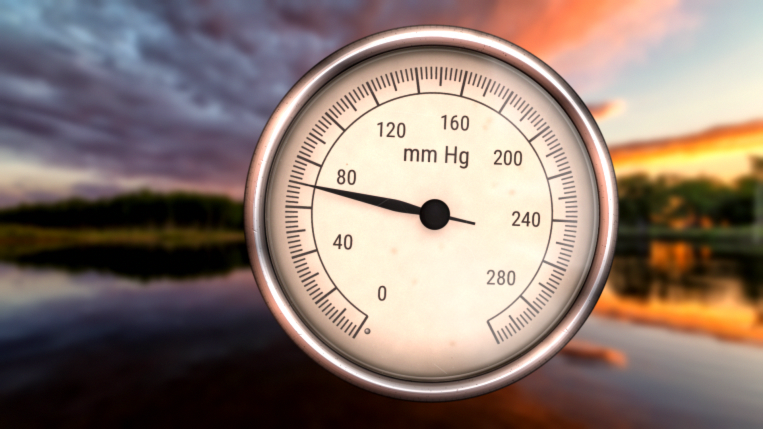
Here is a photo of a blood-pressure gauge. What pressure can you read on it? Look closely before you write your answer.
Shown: 70 mmHg
